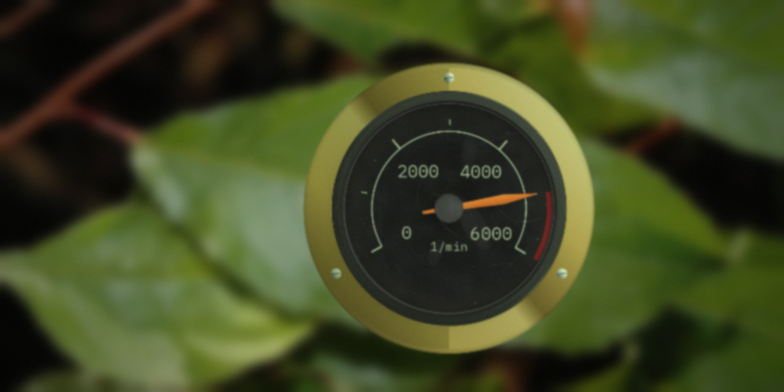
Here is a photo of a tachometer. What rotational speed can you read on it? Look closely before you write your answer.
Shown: 5000 rpm
